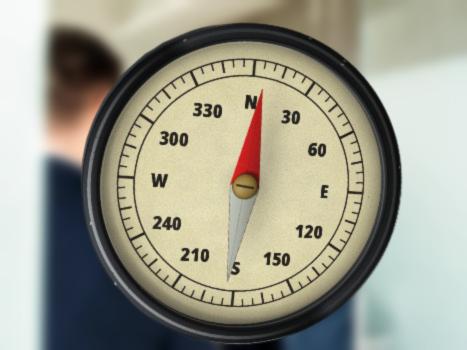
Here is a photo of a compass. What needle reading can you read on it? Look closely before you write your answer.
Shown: 5 °
